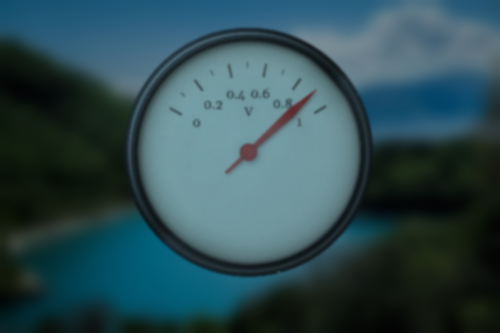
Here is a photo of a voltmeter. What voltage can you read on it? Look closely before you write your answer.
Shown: 0.9 V
